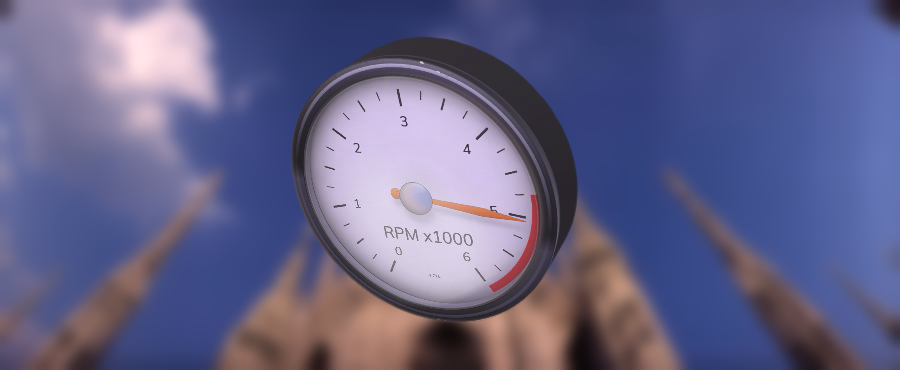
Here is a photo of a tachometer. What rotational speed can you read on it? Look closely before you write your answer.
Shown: 5000 rpm
